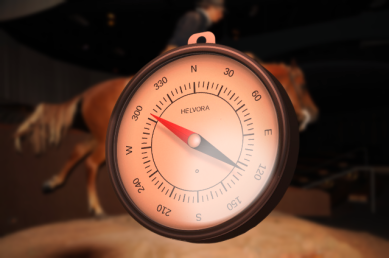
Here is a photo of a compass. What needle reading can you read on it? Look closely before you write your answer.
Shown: 305 °
